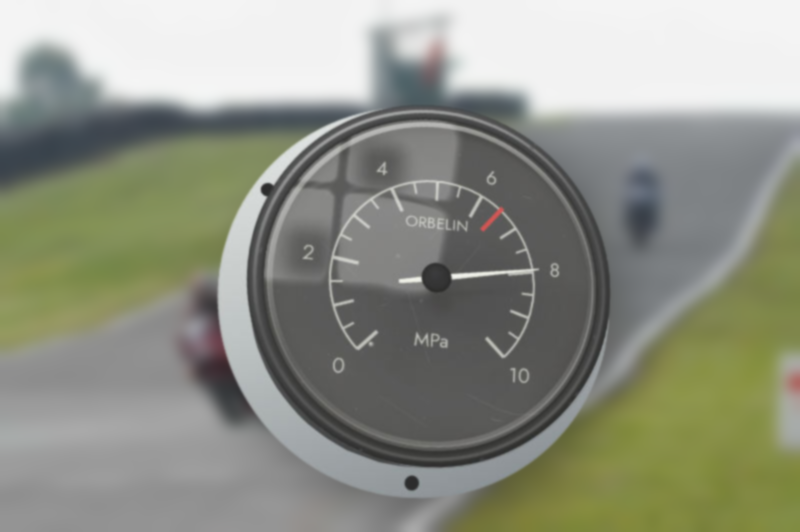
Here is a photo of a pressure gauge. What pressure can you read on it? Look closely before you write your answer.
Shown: 8 MPa
